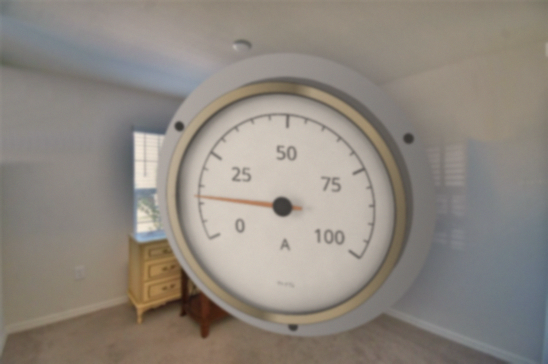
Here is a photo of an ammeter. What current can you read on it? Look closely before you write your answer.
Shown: 12.5 A
